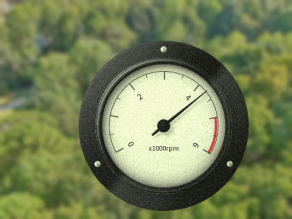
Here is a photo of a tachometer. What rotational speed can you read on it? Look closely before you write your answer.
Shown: 4250 rpm
